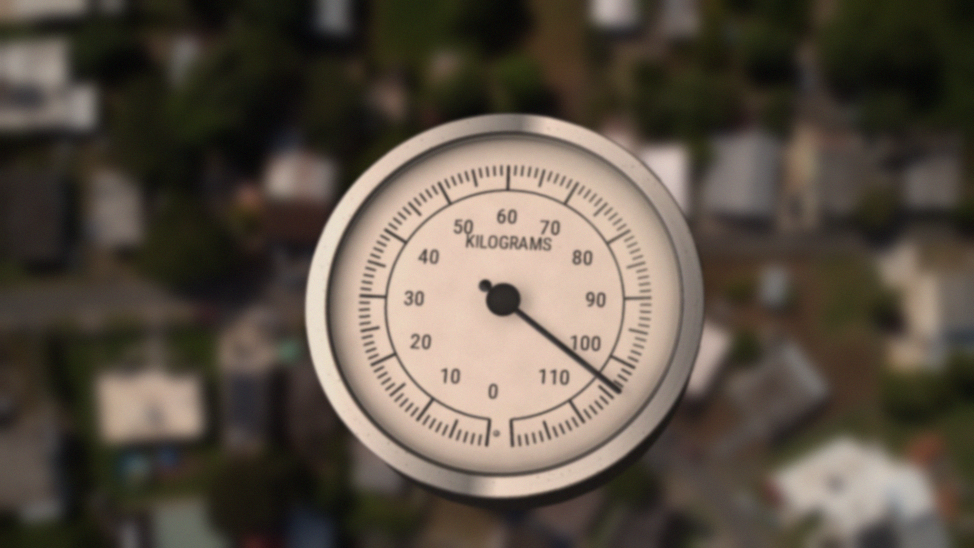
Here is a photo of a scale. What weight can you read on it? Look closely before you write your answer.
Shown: 104 kg
